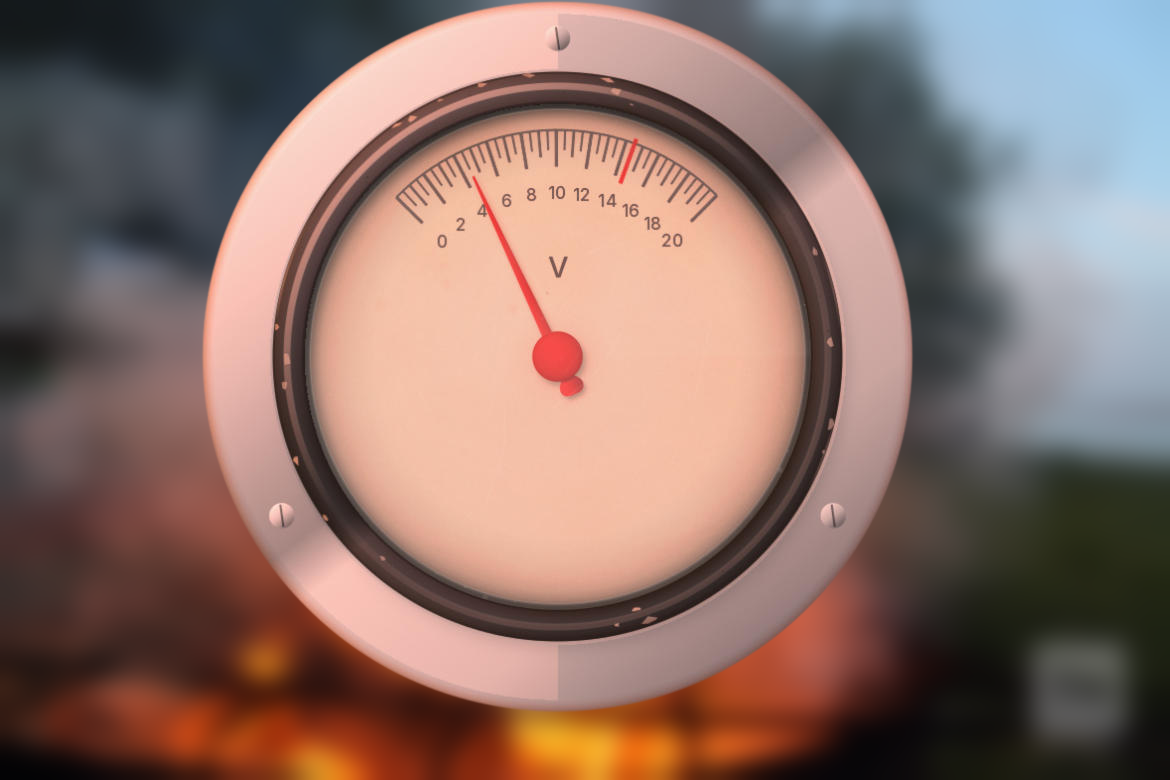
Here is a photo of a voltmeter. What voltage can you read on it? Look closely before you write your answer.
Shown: 4.5 V
